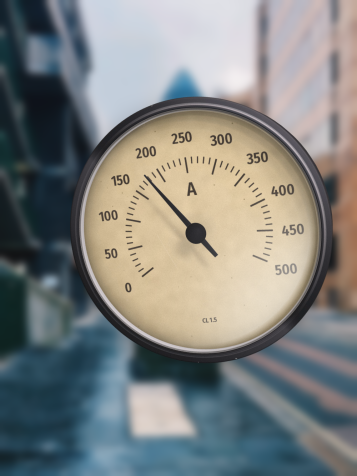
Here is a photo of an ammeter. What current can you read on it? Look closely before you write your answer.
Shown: 180 A
